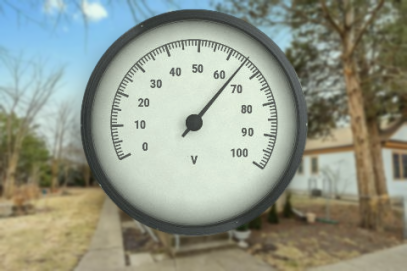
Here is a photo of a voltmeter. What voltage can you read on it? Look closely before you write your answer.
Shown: 65 V
